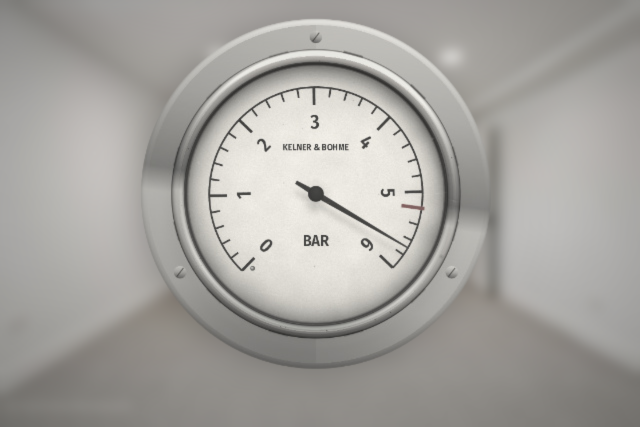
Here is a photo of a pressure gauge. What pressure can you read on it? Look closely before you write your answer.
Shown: 5.7 bar
